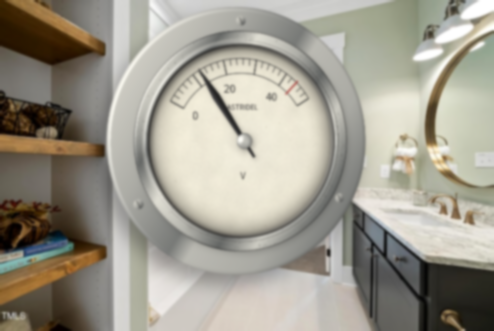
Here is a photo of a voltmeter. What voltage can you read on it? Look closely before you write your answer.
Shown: 12 V
